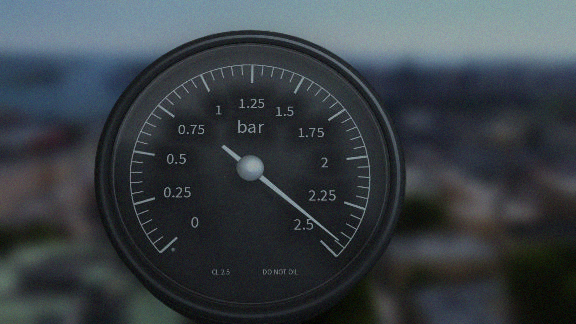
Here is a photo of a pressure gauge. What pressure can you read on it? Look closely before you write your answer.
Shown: 2.45 bar
